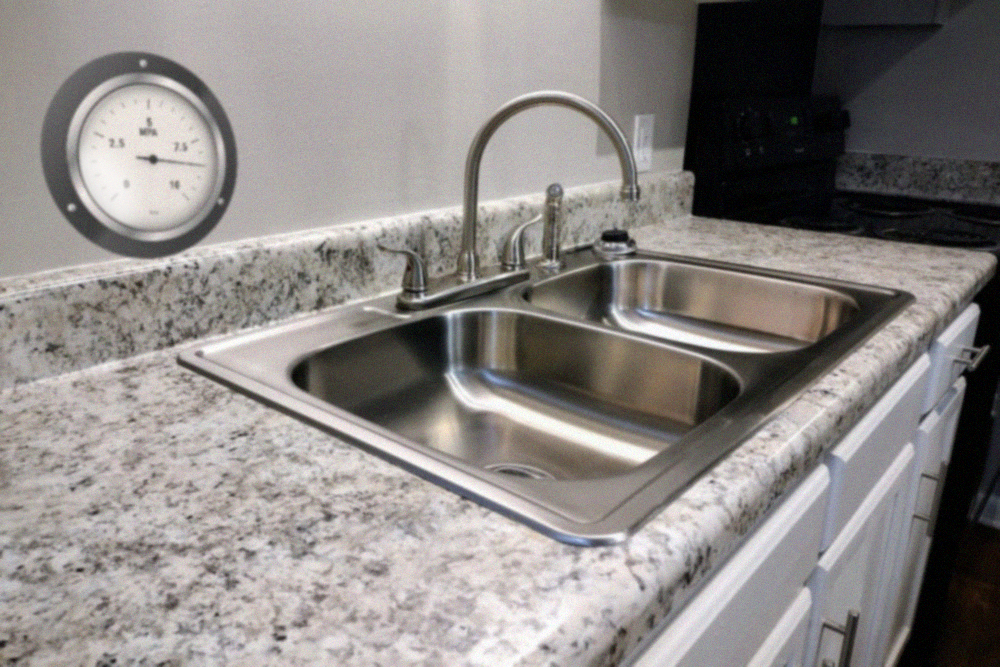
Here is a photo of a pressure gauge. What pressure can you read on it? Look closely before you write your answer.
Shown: 8.5 MPa
